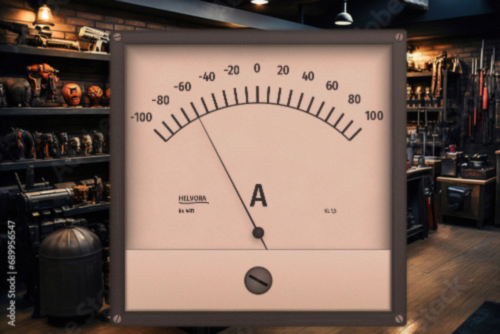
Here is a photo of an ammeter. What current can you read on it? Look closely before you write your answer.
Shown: -60 A
